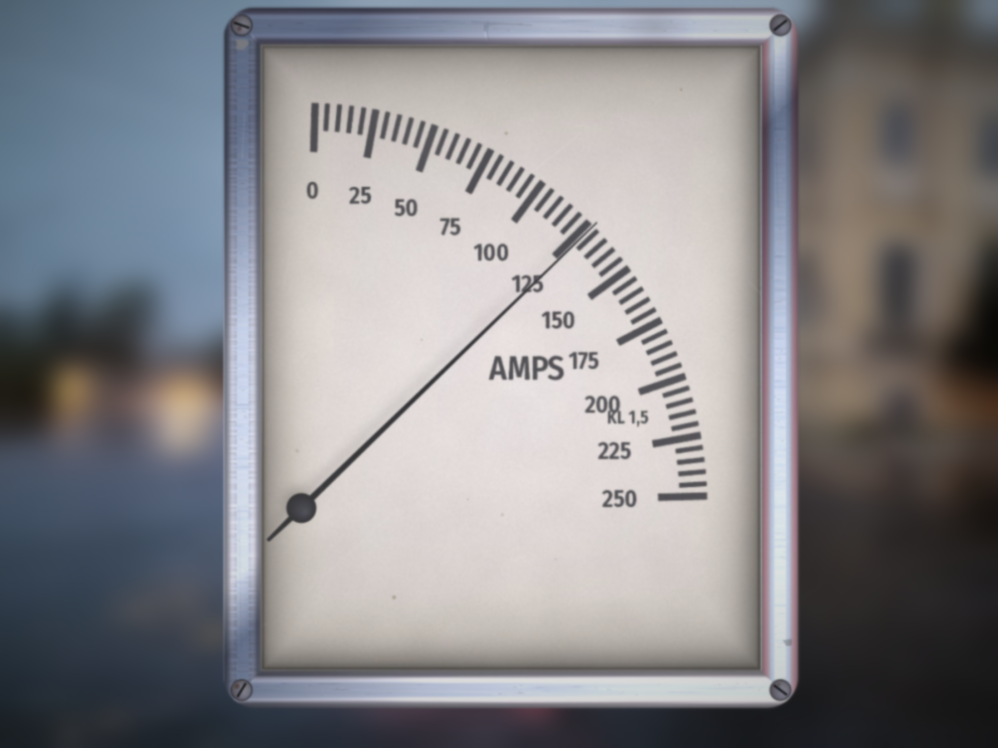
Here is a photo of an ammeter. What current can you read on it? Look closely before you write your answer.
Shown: 127.5 A
